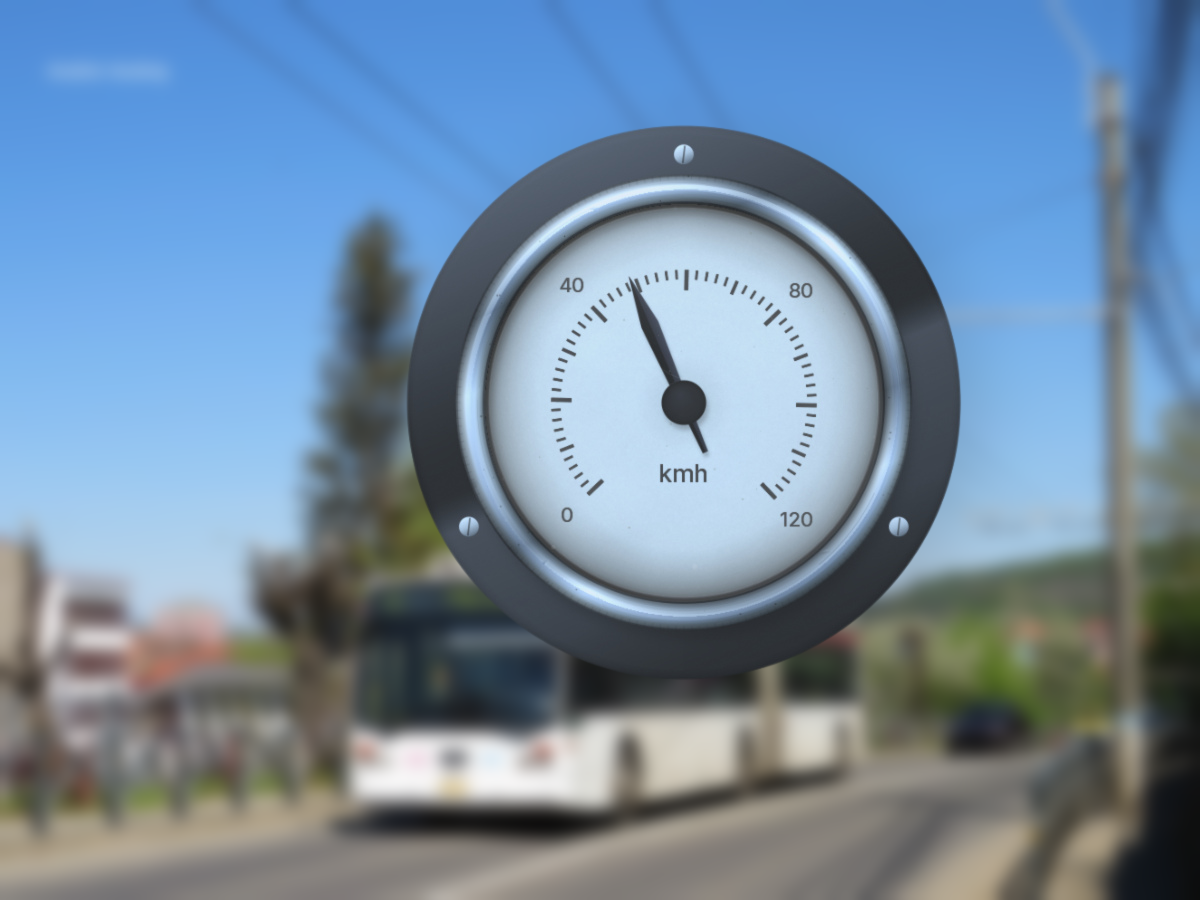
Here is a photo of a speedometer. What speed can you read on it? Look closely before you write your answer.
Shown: 49 km/h
